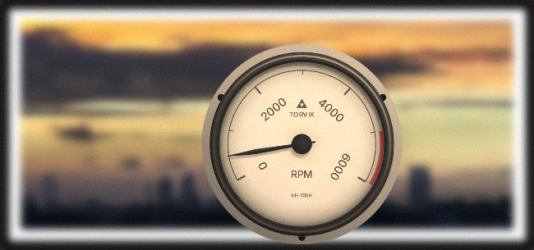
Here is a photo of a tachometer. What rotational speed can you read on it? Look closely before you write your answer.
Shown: 500 rpm
